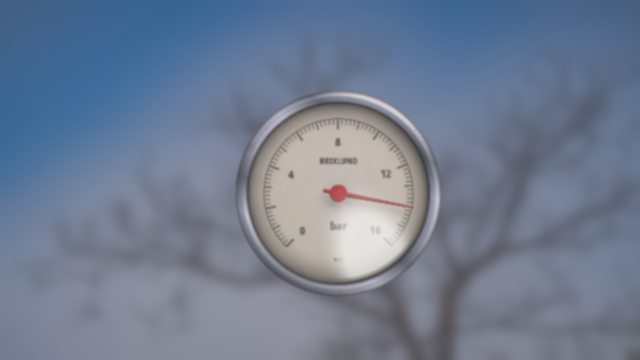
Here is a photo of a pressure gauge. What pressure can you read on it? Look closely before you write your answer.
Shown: 14 bar
